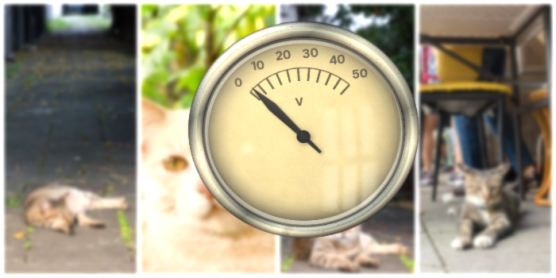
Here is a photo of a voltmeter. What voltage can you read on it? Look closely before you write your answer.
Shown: 2.5 V
